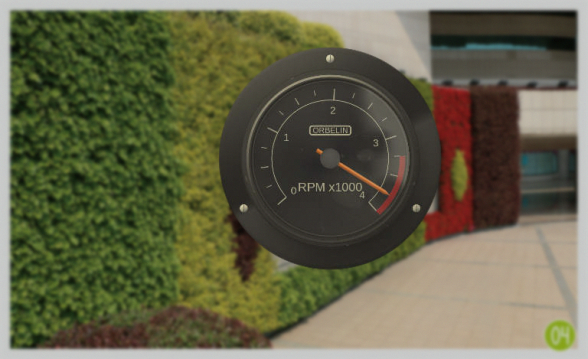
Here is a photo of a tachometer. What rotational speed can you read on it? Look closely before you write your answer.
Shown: 3750 rpm
